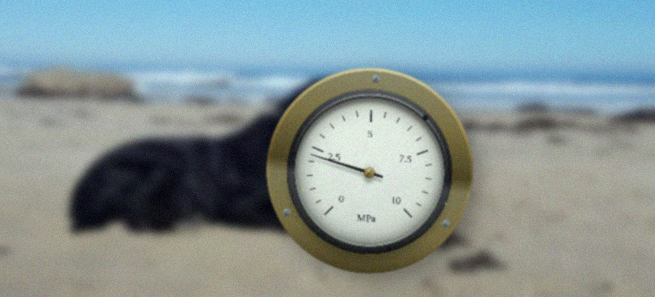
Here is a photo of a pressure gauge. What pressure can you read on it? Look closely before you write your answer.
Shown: 2.25 MPa
